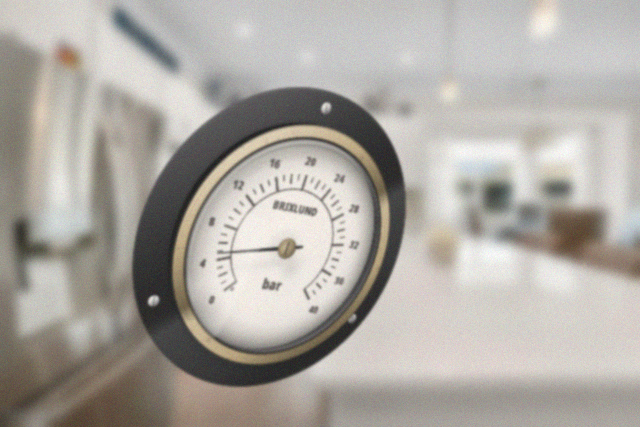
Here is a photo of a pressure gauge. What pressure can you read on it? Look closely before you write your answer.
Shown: 5 bar
